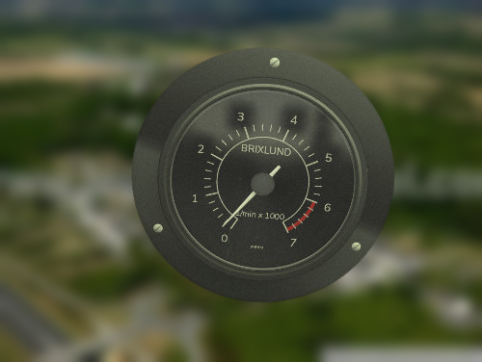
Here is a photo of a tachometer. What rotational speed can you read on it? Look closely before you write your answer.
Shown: 200 rpm
